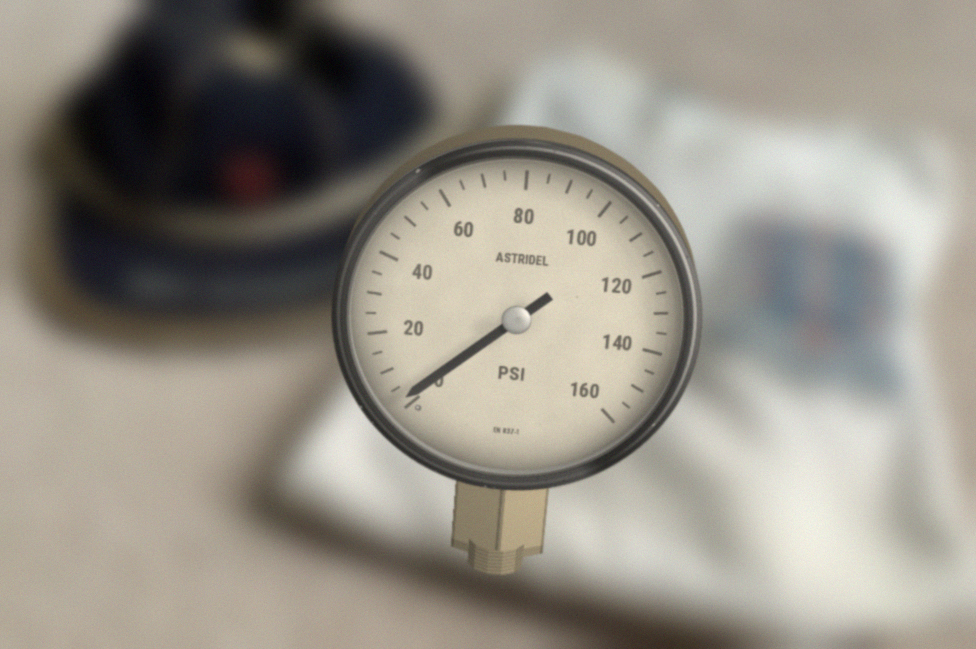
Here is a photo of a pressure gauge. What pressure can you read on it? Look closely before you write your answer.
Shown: 2.5 psi
